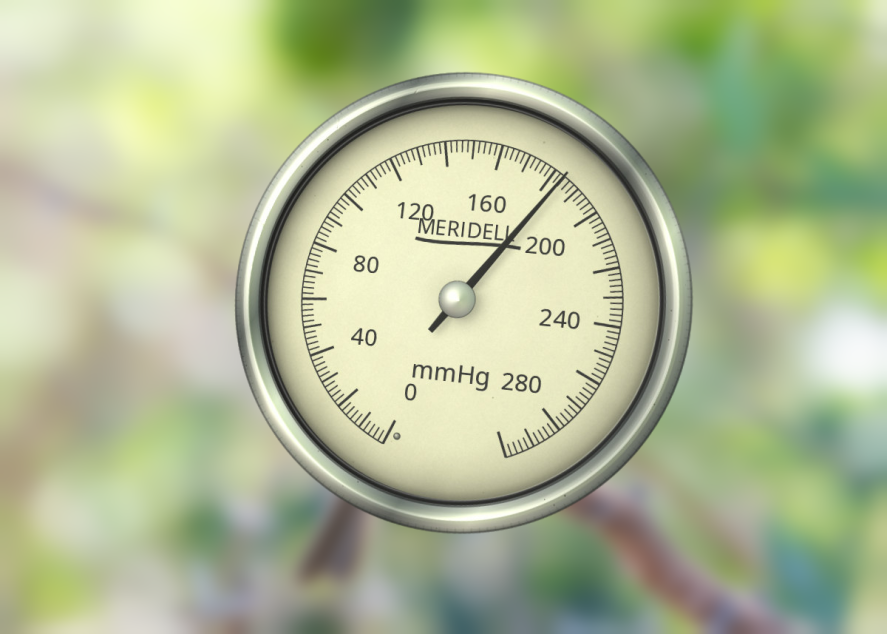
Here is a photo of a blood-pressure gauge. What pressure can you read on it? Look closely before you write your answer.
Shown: 184 mmHg
